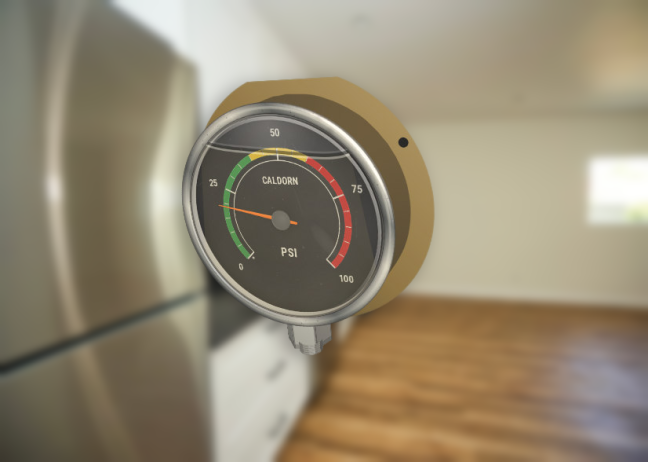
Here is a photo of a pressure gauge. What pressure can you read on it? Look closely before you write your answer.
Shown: 20 psi
